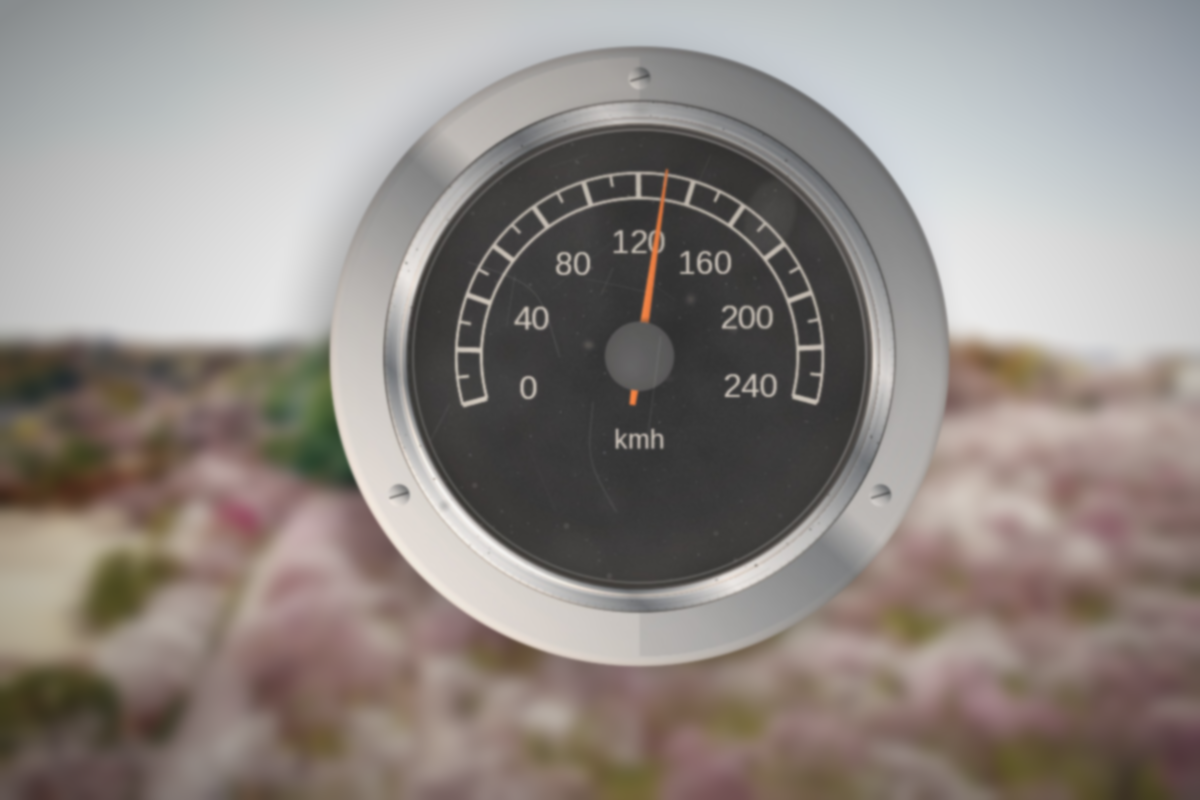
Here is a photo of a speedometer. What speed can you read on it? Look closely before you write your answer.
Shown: 130 km/h
